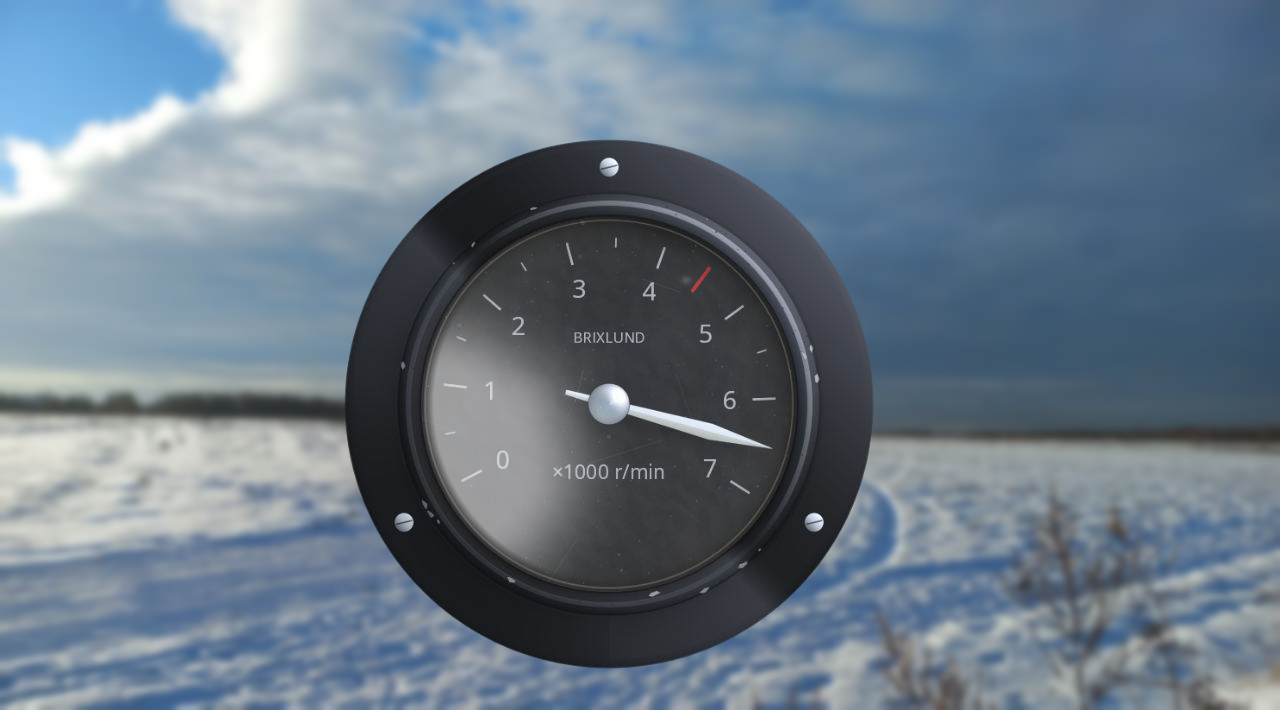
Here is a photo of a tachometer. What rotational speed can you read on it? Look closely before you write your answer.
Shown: 6500 rpm
